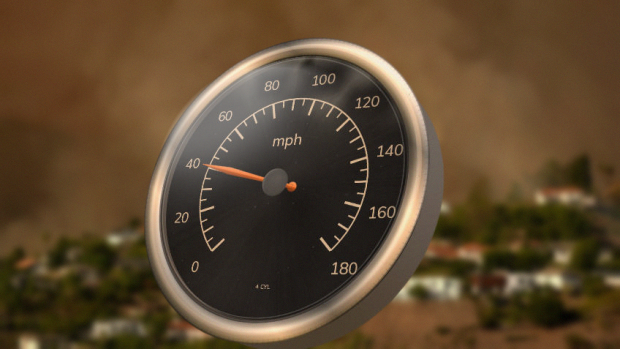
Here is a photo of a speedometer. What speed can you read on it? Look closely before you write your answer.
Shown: 40 mph
